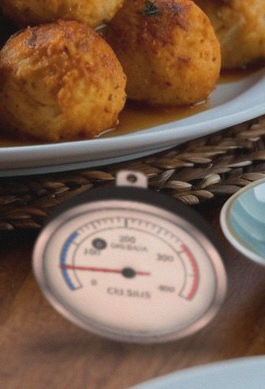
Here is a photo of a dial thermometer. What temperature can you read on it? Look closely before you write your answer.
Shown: 50 °C
